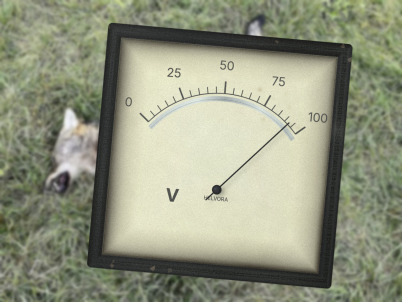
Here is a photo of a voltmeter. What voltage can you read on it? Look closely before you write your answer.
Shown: 92.5 V
